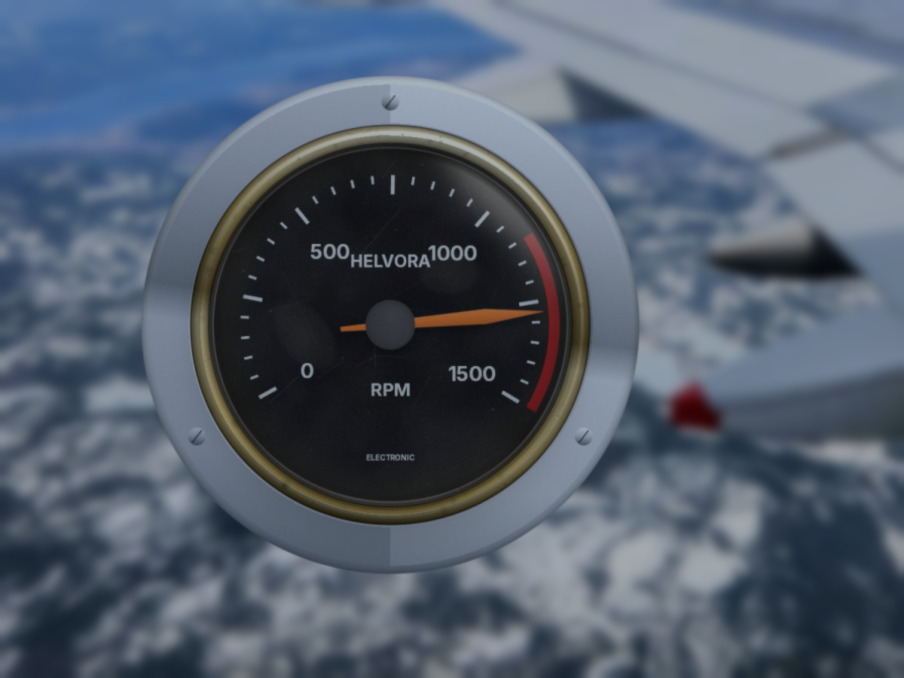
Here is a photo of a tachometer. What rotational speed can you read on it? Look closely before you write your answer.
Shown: 1275 rpm
